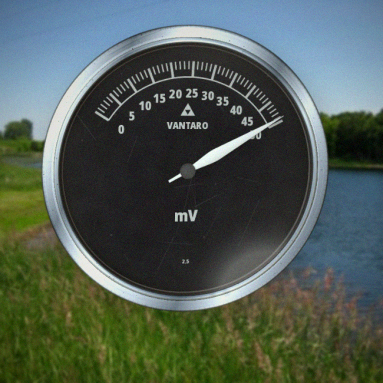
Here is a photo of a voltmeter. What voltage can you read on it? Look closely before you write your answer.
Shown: 49 mV
